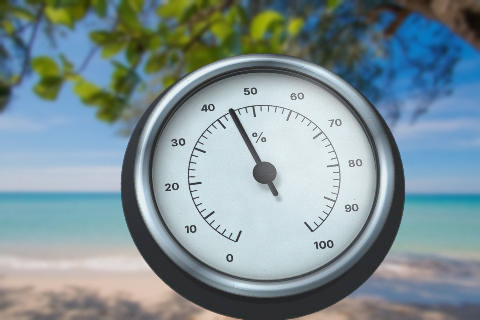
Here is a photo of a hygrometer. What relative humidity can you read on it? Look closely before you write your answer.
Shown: 44 %
